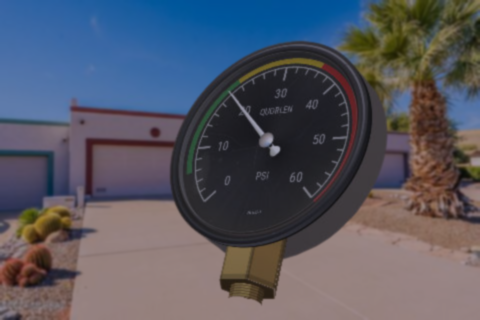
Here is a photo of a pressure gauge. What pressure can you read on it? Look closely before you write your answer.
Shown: 20 psi
